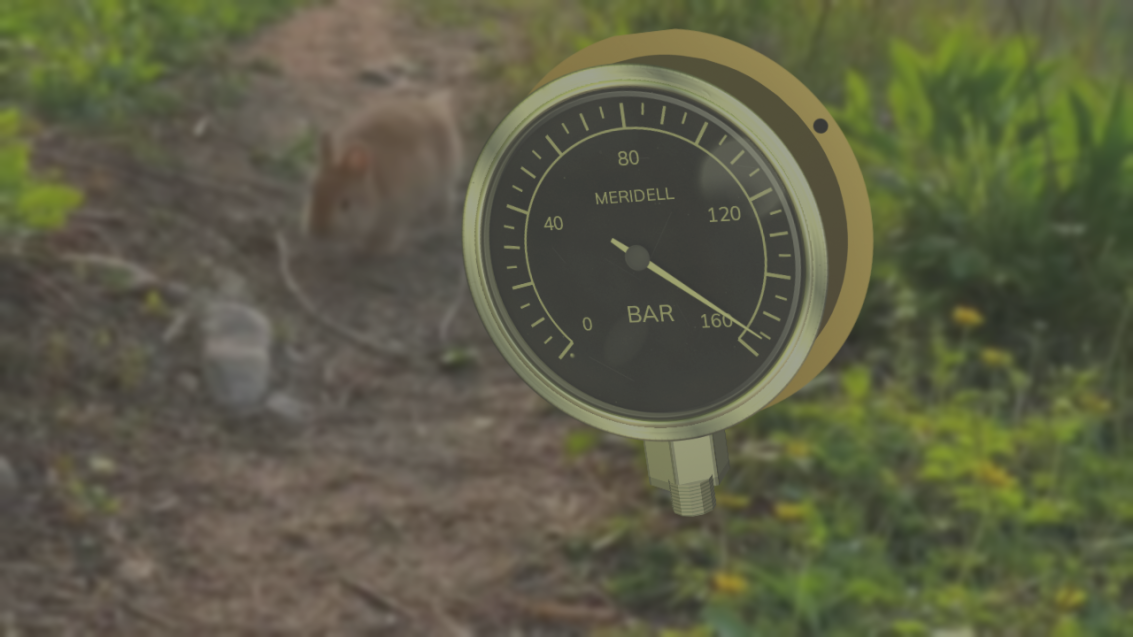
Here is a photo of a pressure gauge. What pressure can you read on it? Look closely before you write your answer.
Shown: 155 bar
